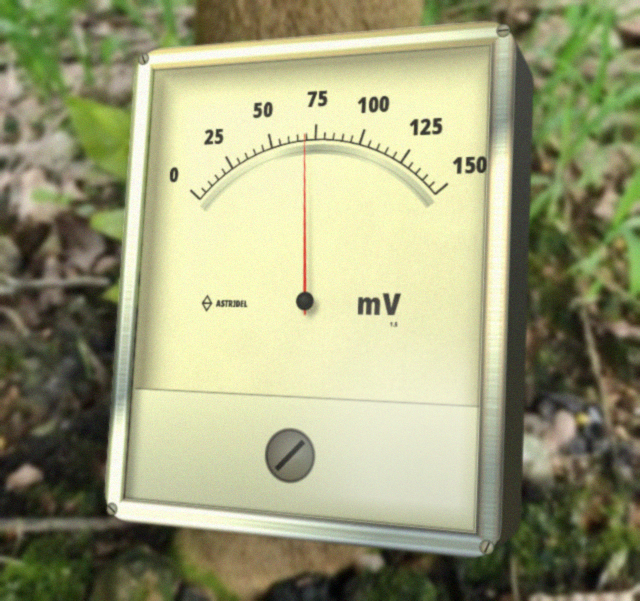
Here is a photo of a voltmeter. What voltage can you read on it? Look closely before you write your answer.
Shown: 70 mV
